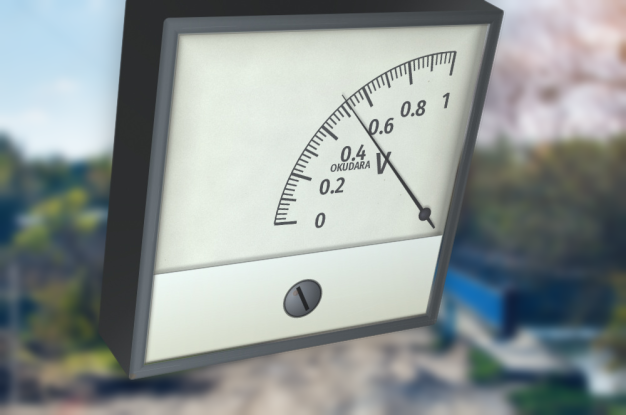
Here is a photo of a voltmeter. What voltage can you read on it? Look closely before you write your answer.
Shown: 0.52 V
